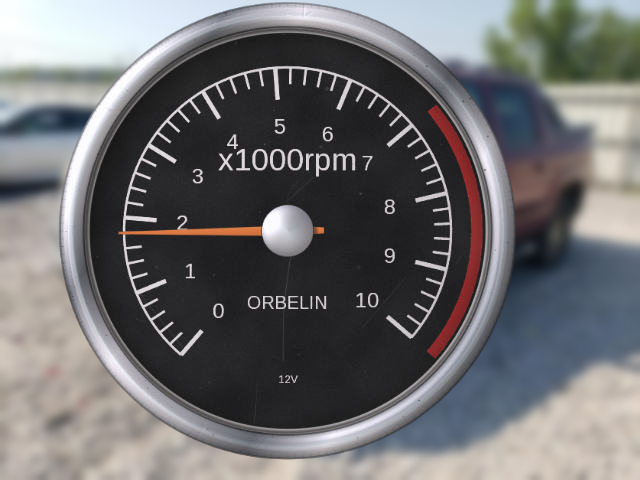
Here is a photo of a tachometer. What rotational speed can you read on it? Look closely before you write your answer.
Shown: 1800 rpm
